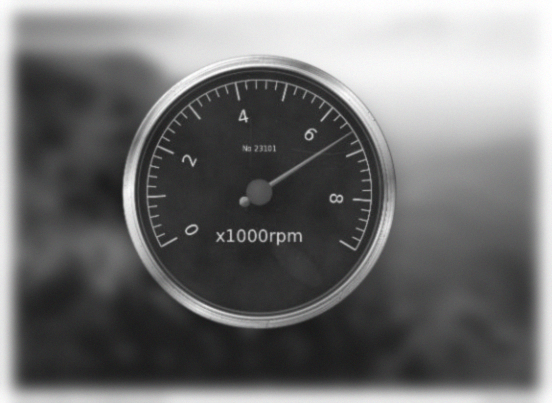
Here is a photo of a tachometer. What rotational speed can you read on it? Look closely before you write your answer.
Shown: 6600 rpm
